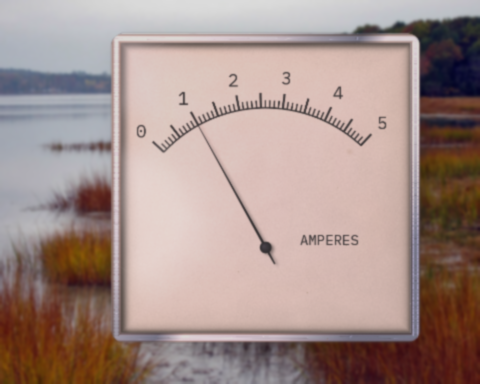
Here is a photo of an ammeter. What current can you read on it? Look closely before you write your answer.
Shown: 1 A
